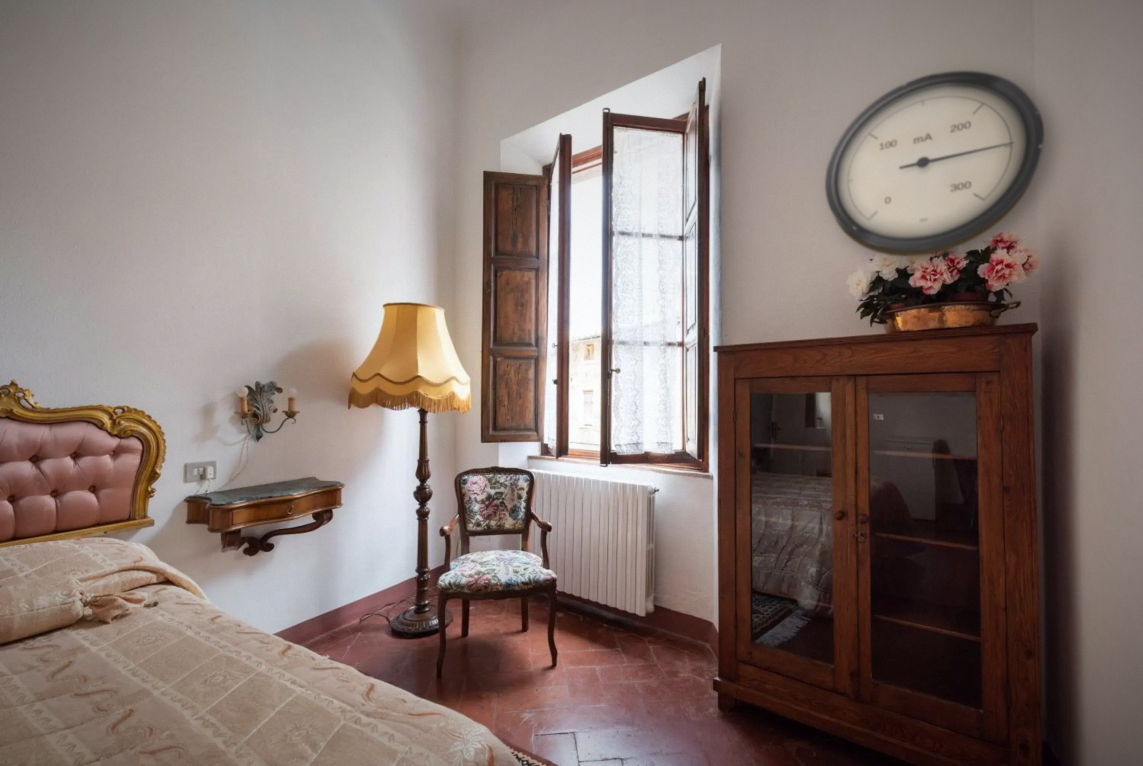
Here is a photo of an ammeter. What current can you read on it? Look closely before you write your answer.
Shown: 250 mA
